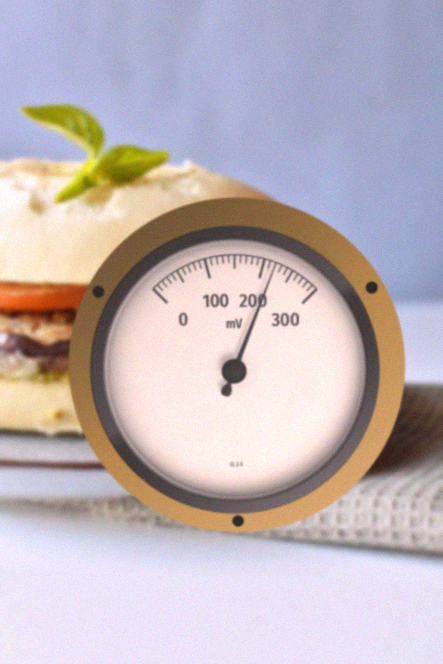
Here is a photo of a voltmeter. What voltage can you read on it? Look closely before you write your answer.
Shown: 220 mV
